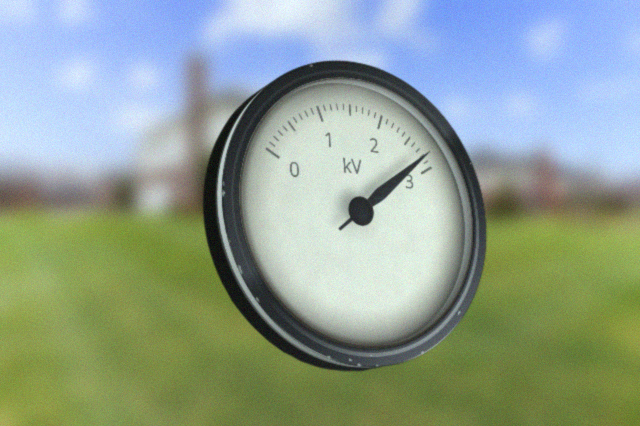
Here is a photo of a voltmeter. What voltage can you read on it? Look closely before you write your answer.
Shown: 2.8 kV
